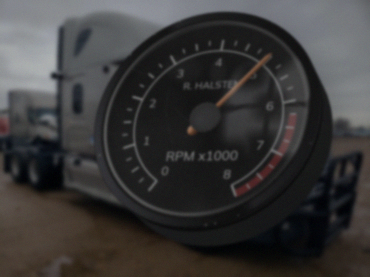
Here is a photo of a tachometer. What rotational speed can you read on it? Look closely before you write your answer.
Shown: 5000 rpm
